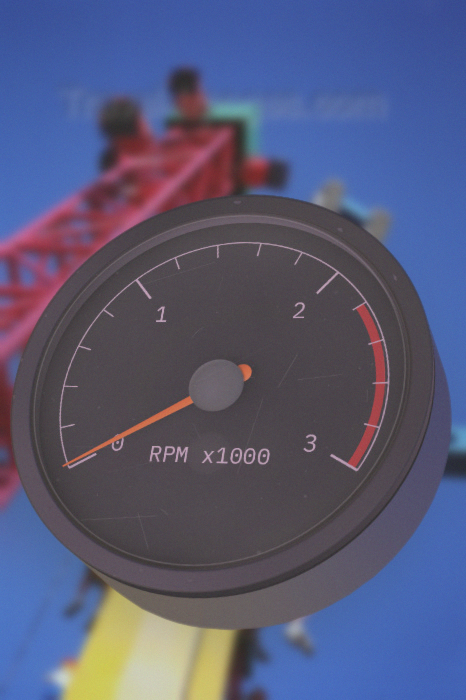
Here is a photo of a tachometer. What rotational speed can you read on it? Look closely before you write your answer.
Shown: 0 rpm
